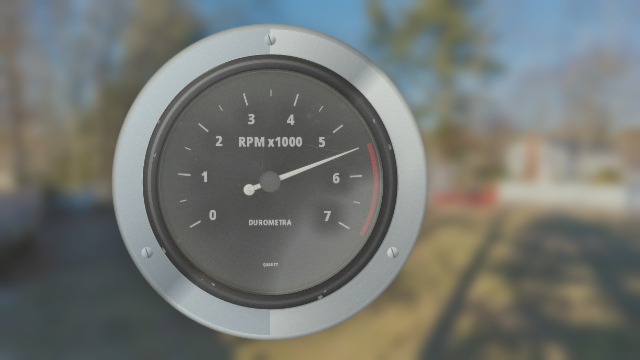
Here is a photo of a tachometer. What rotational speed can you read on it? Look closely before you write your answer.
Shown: 5500 rpm
